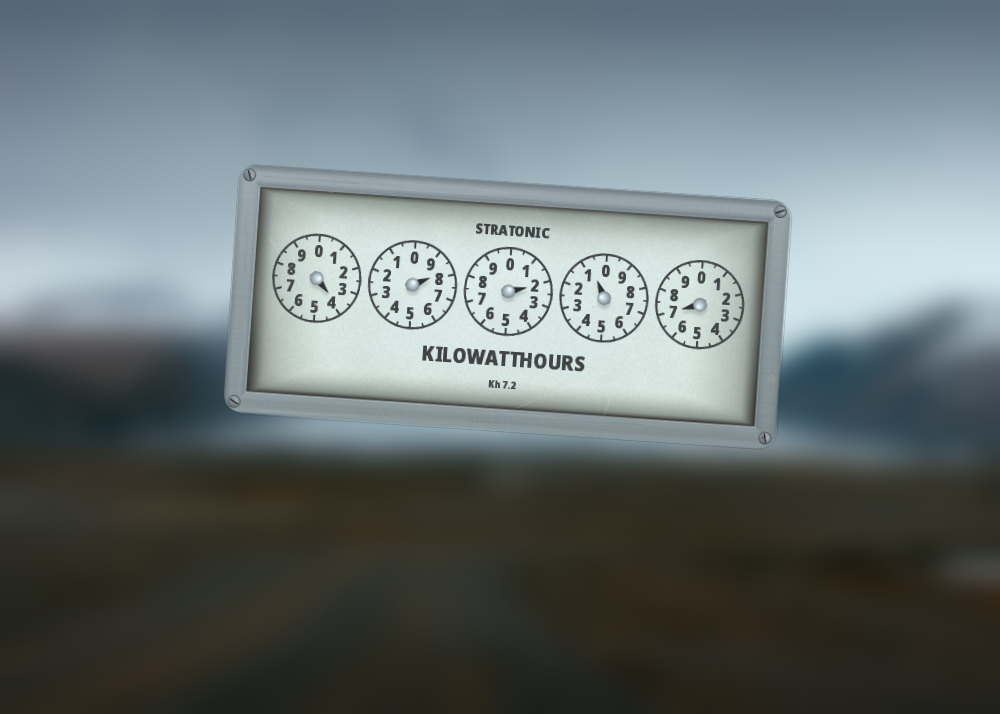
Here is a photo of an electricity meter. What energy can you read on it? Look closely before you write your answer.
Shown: 38207 kWh
